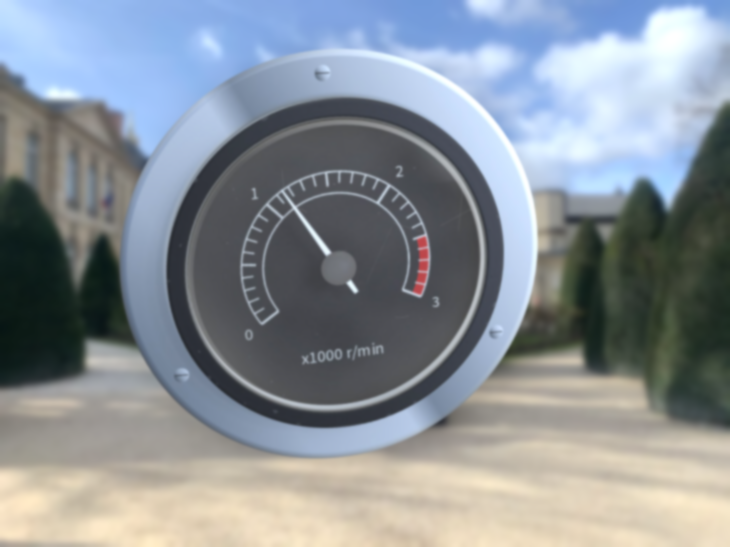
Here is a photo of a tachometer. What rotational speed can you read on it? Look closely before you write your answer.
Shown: 1150 rpm
